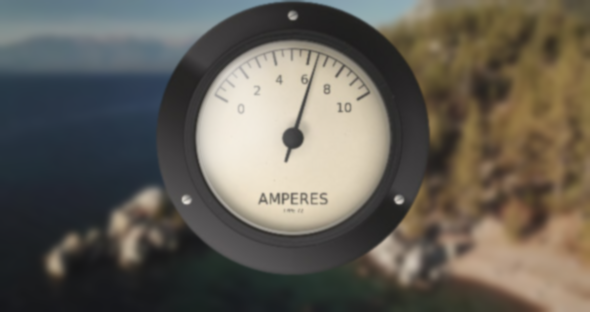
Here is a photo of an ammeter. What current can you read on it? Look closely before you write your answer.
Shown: 6.5 A
